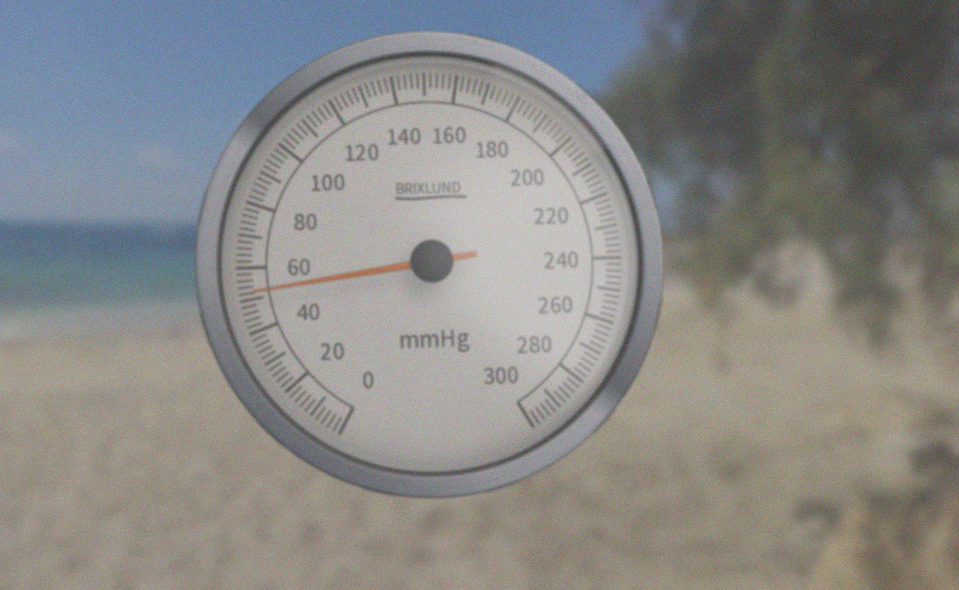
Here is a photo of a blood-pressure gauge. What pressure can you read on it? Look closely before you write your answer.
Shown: 52 mmHg
